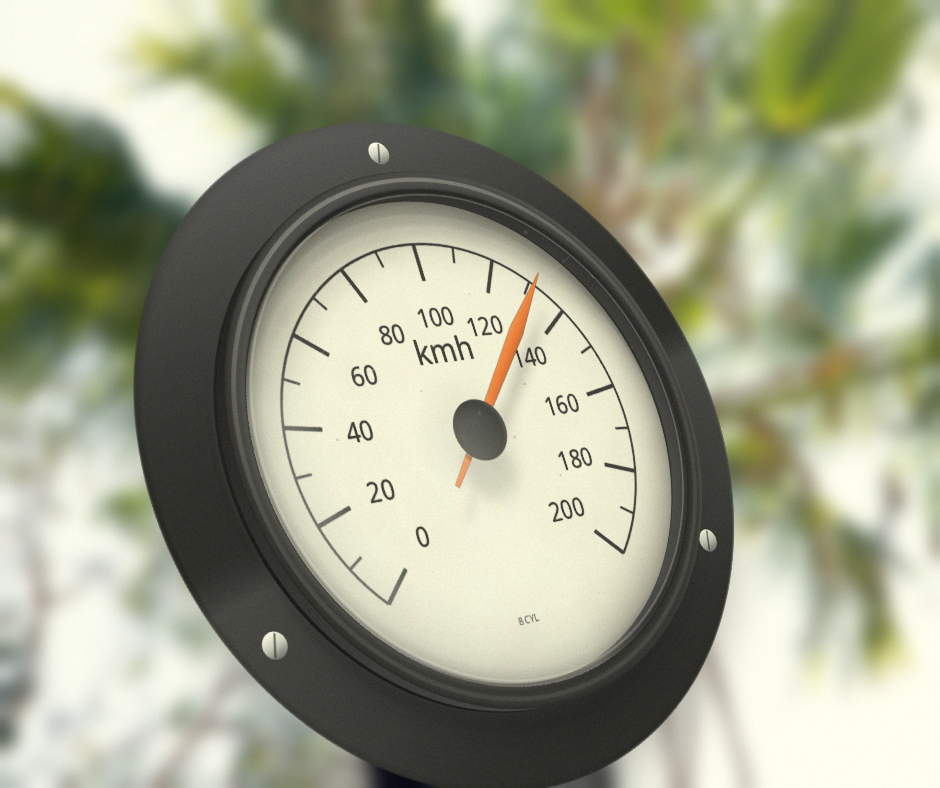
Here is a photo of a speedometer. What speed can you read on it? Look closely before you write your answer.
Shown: 130 km/h
